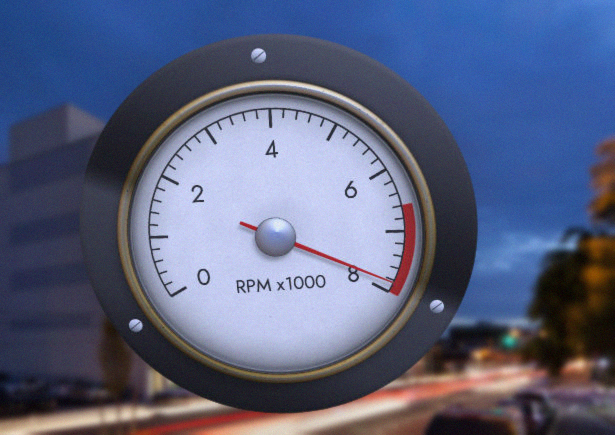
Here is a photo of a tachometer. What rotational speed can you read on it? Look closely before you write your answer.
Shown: 7800 rpm
